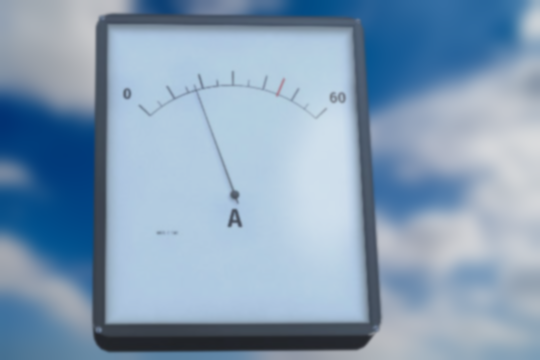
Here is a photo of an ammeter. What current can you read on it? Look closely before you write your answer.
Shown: 17.5 A
